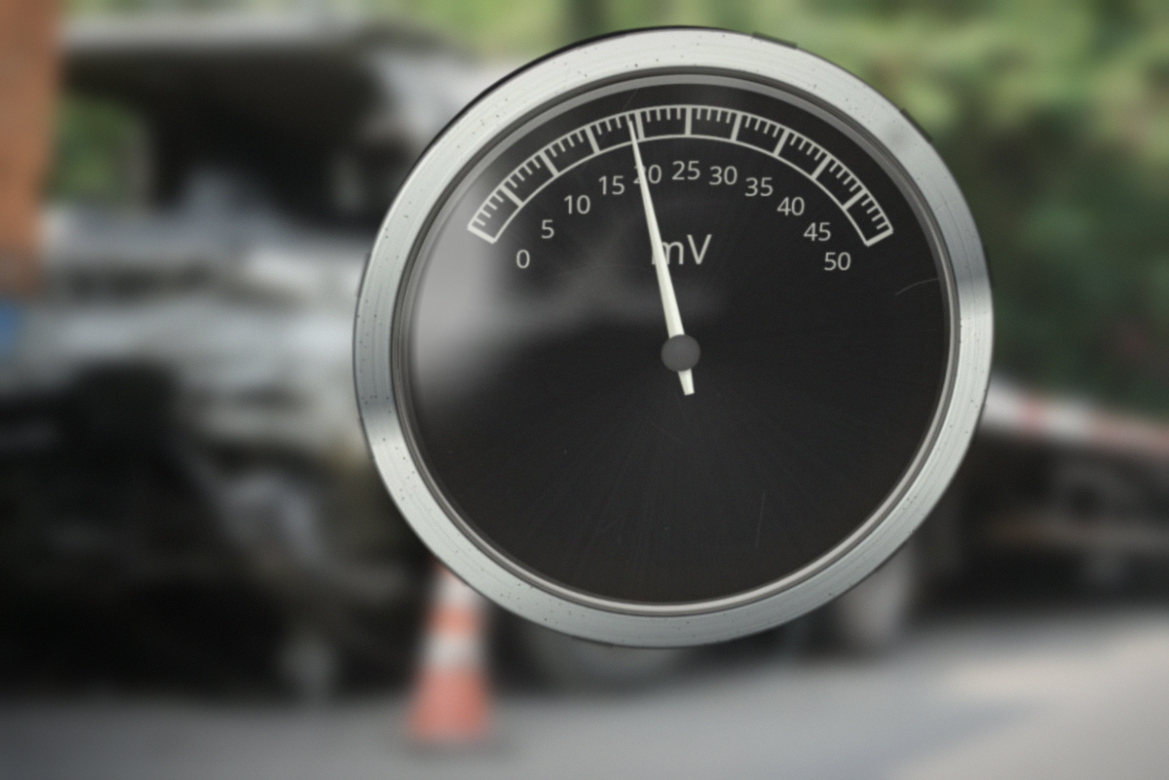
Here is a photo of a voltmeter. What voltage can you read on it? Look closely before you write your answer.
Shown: 19 mV
